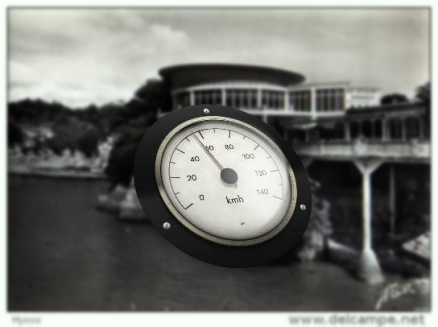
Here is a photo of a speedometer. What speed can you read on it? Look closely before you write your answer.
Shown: 55 km/h
